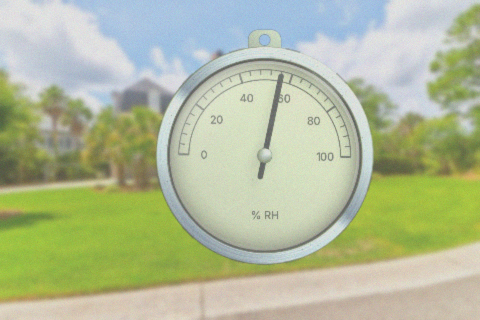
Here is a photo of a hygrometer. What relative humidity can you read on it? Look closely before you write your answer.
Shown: 56 %
